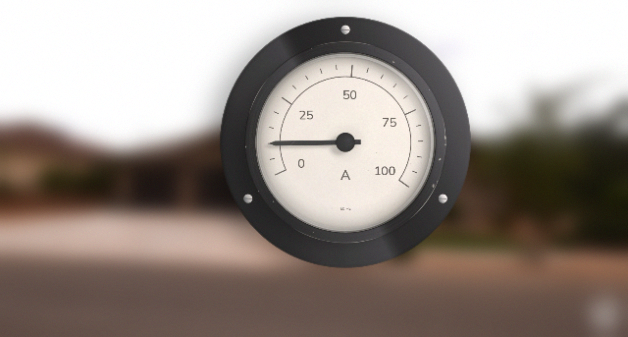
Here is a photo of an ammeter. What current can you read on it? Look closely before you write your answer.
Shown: 10 A
